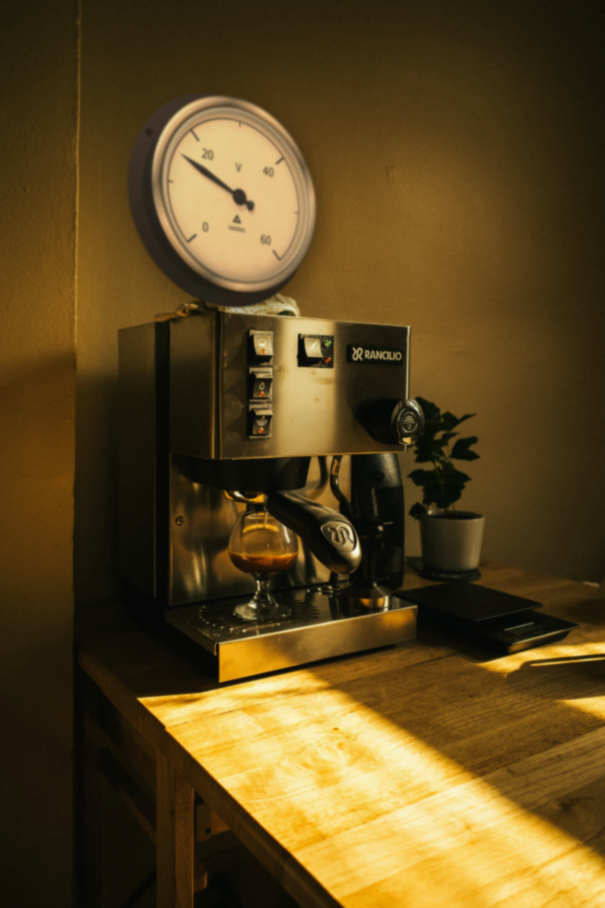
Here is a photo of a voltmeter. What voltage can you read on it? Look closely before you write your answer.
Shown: 15 V
